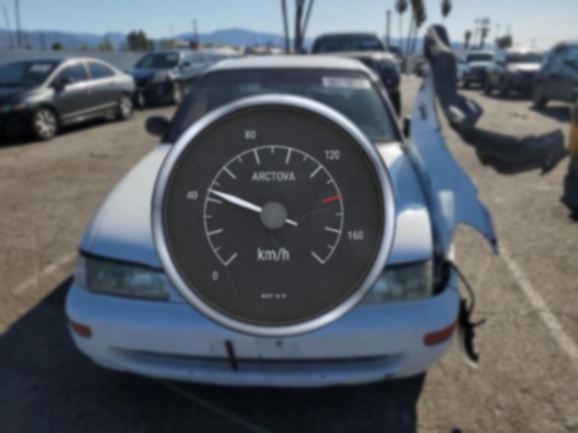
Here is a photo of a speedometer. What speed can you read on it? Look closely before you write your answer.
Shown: 45 km/h
